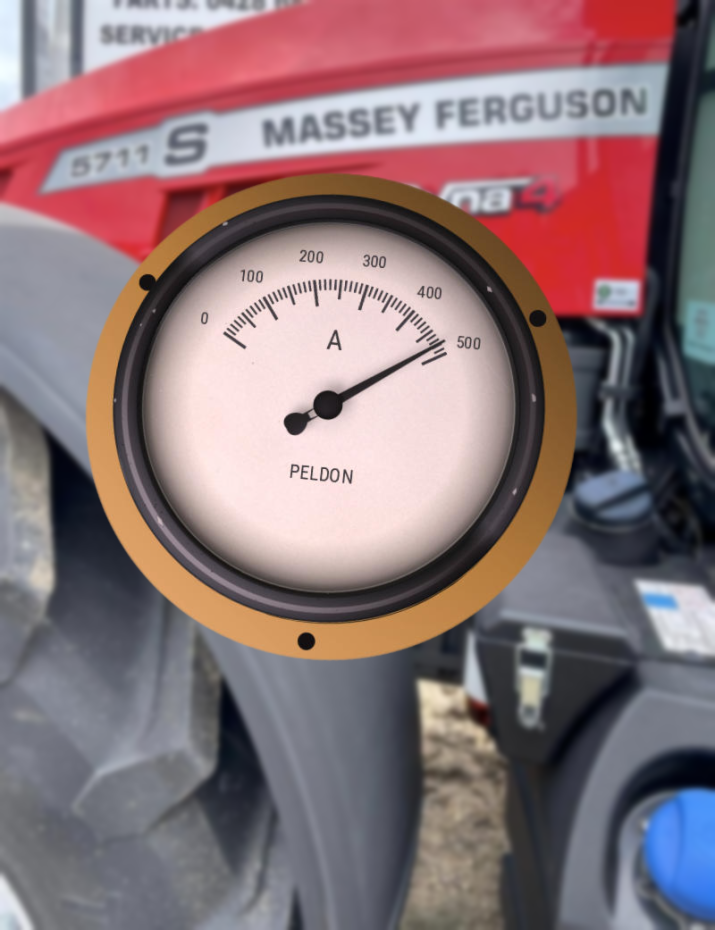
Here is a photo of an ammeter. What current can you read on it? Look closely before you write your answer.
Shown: 480 A
